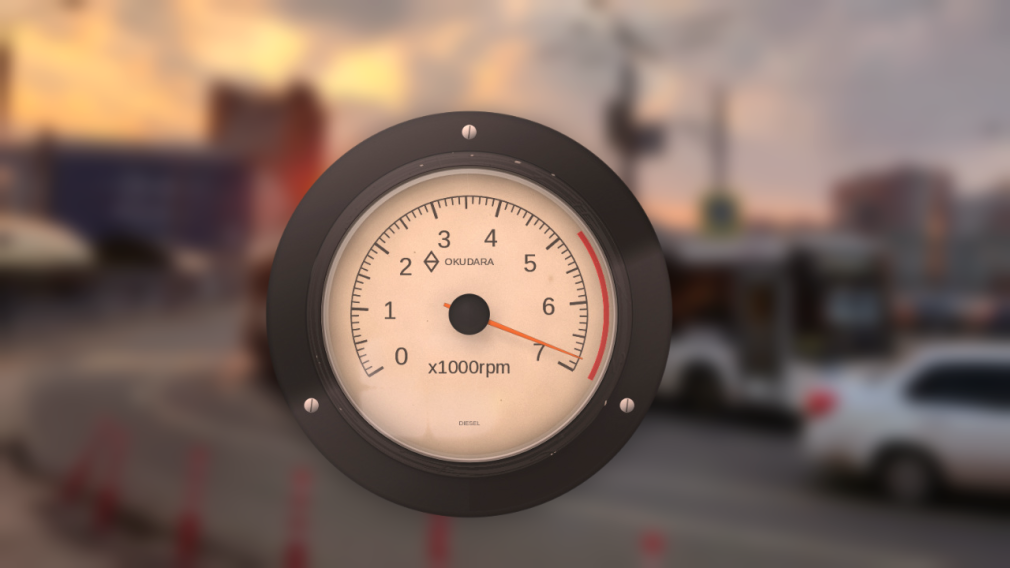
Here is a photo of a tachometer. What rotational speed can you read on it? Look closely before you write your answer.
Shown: 6800 rpm
